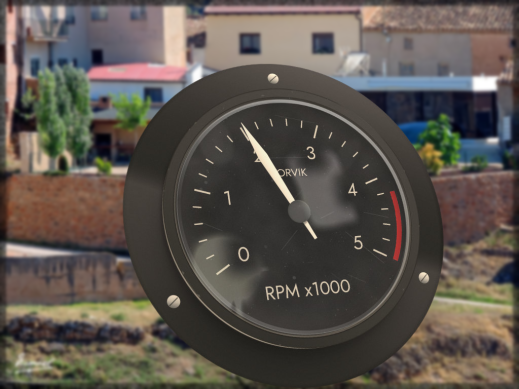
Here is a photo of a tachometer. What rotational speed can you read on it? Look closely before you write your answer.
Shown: 2000 rpm
